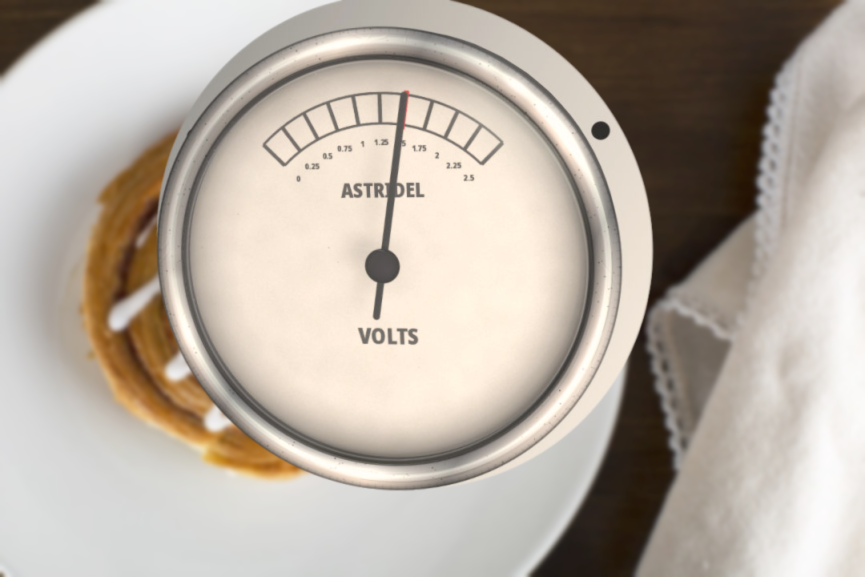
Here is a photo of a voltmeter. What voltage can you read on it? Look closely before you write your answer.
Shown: 1.5 V
